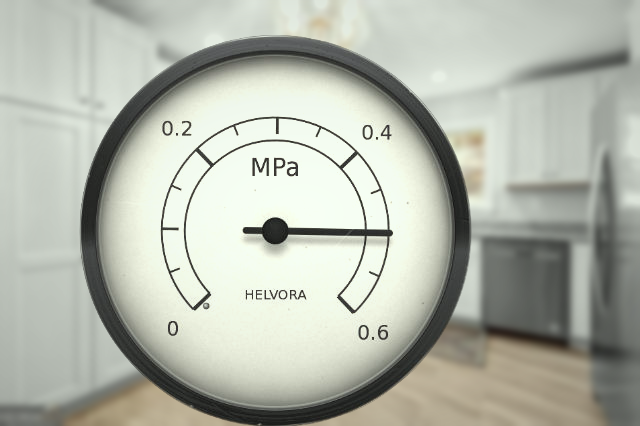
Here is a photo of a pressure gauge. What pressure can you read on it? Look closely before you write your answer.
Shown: 0.5 MPa
